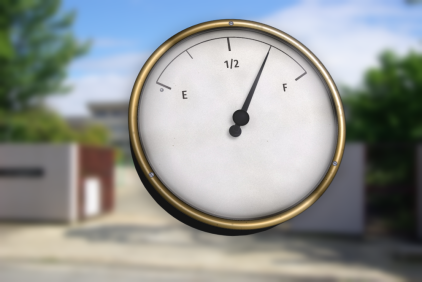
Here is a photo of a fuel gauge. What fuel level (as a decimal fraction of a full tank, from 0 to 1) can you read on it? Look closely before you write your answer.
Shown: 0.75
